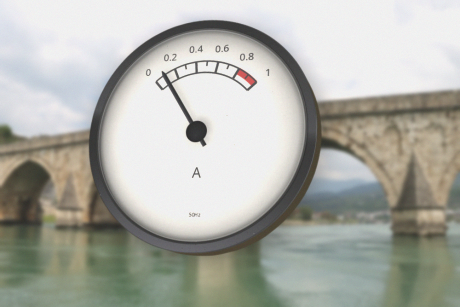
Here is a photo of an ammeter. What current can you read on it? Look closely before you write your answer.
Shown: 0.1 A
